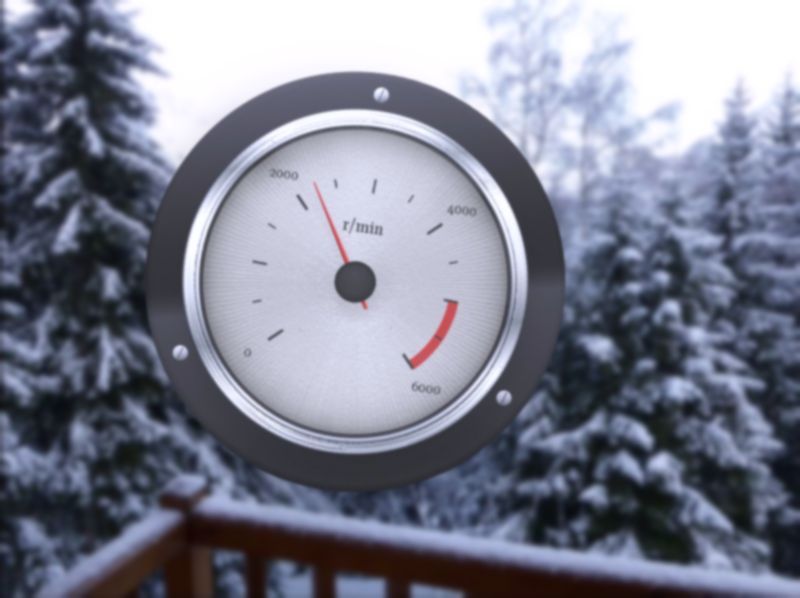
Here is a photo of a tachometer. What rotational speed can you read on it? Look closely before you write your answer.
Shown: 2250 rpm
